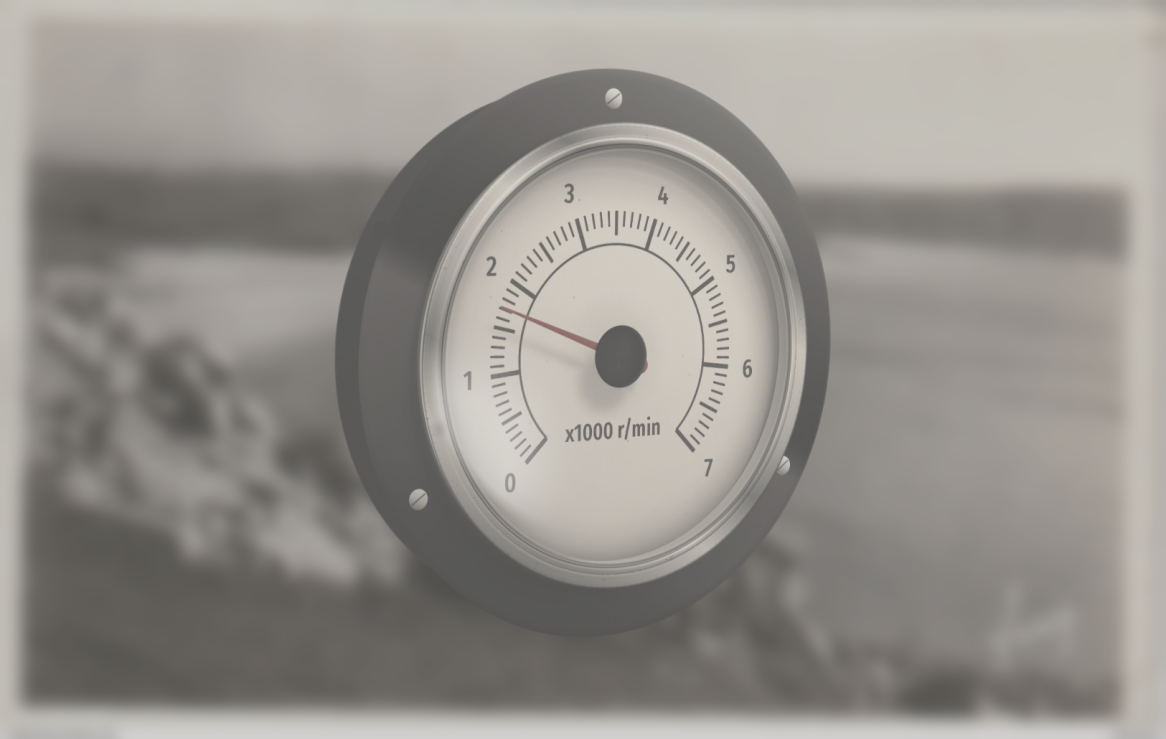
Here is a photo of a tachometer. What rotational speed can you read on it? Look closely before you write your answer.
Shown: 1700 rpm
